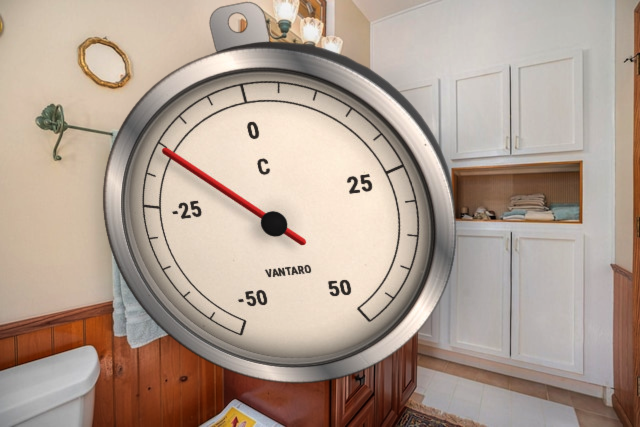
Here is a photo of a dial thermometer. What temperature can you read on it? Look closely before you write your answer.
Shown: -15 °C
